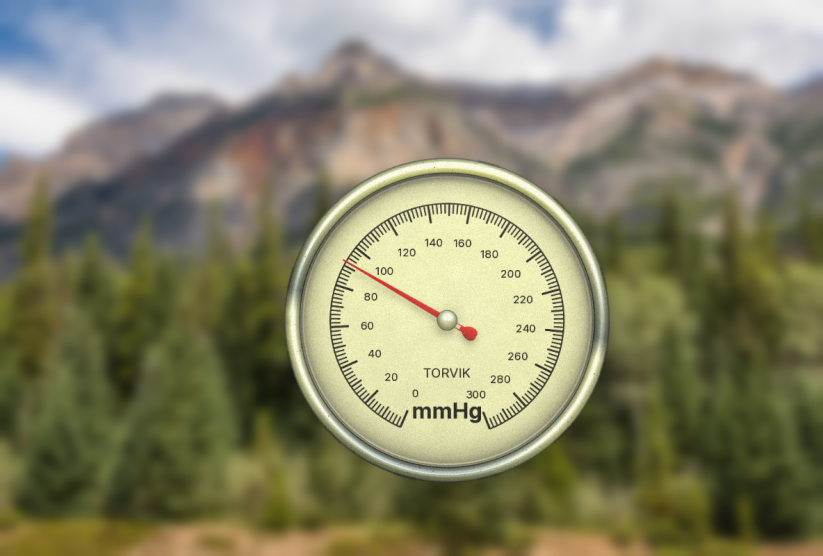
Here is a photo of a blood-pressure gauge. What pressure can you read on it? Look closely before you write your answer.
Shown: 92 mmHg
